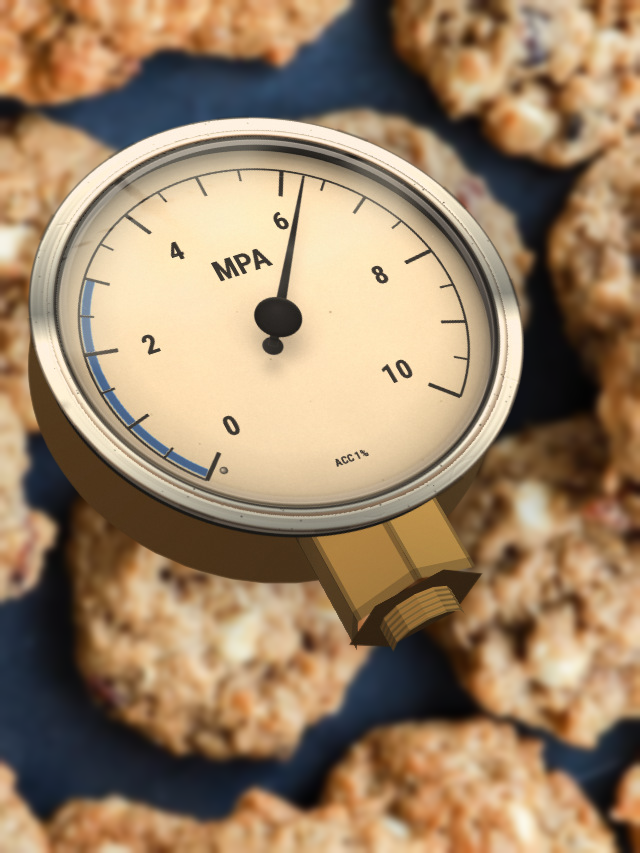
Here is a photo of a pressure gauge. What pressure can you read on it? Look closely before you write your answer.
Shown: 6.25 MPa
